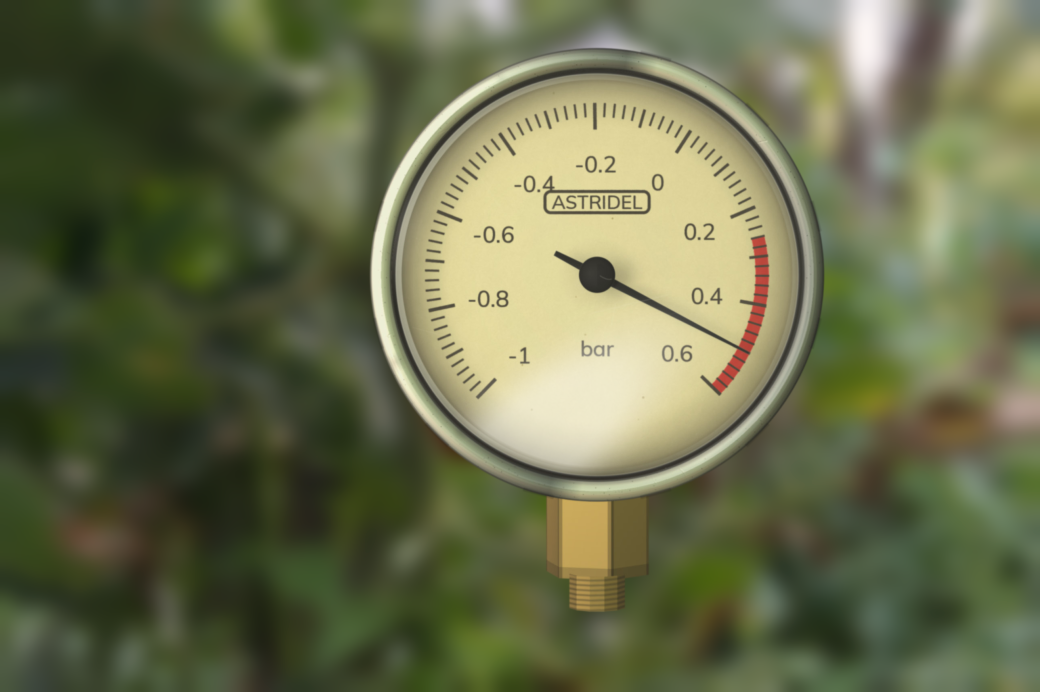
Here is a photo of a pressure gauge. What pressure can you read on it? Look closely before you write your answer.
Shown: 0.5 bar
